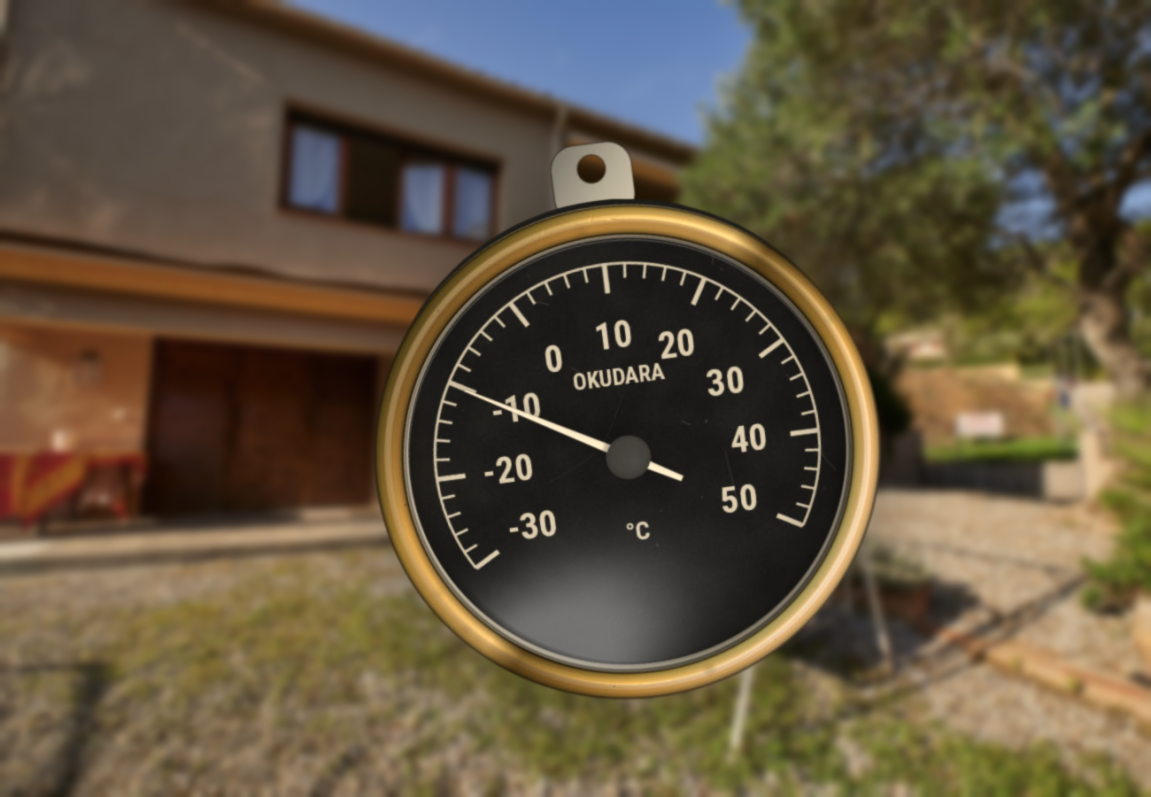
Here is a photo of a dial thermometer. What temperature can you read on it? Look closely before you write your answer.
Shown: -10 °C
